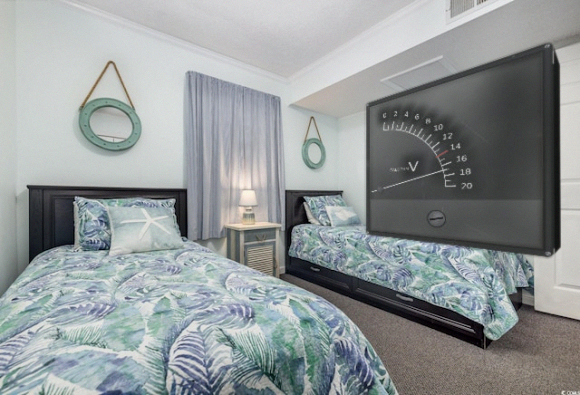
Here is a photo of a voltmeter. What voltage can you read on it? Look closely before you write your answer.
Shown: 17 V
